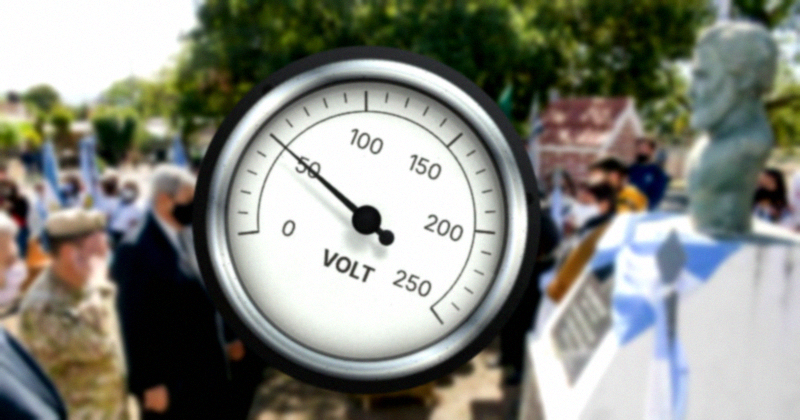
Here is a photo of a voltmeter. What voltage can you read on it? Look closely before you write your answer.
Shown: 50 V
